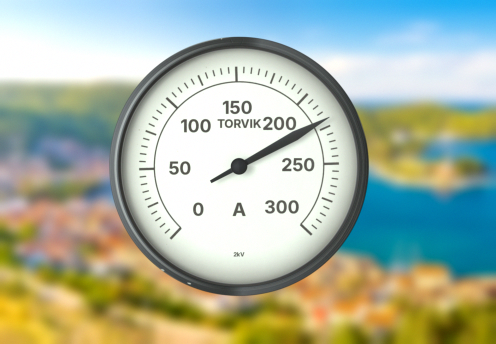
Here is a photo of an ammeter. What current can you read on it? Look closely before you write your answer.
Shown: 220 A
